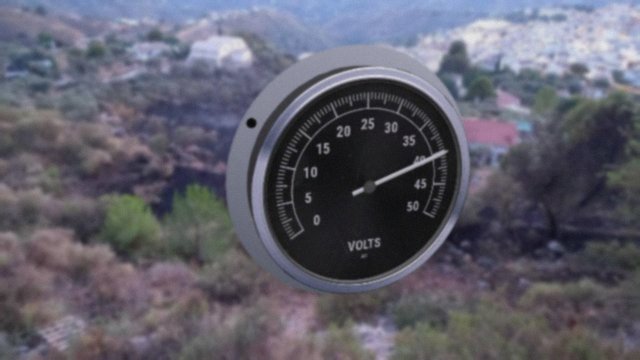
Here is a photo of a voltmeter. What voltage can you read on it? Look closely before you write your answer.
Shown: 40 V
